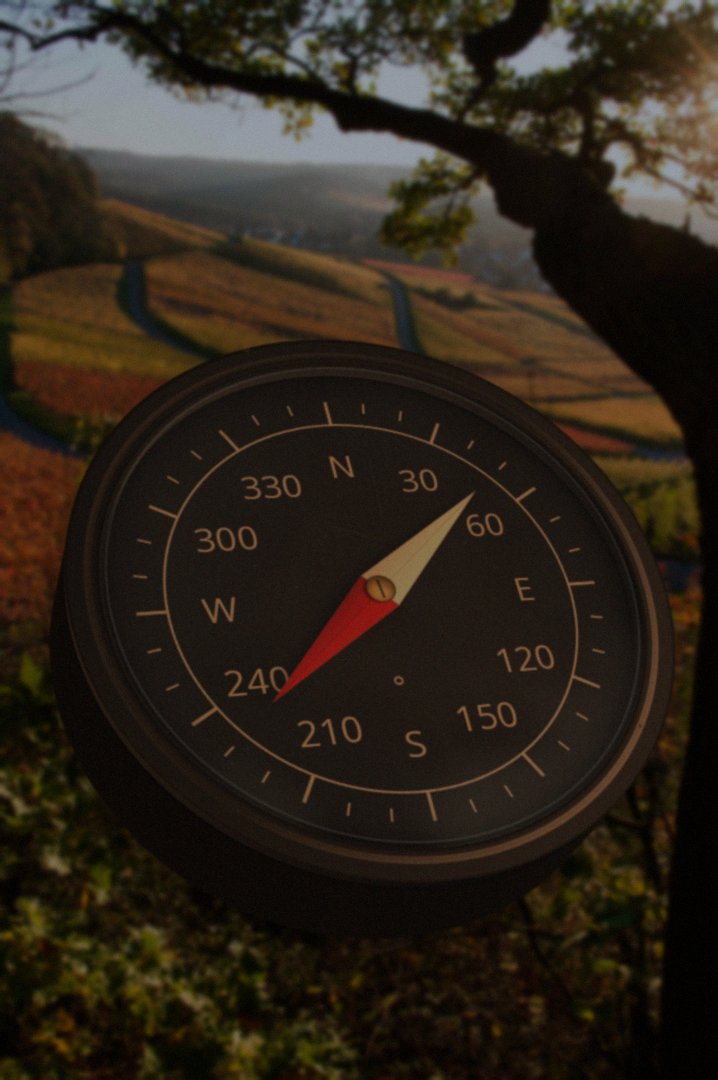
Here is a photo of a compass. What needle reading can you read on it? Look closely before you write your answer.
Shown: 230 °
